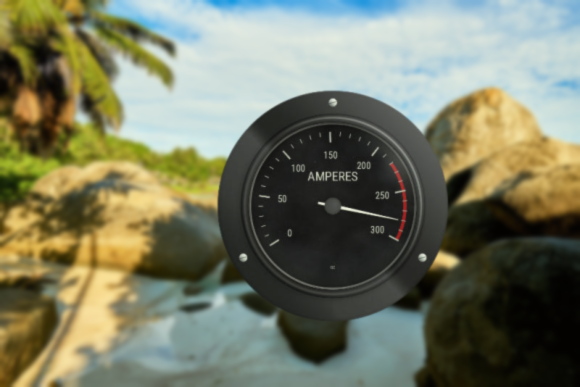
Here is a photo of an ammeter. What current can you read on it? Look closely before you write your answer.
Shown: 280 A
